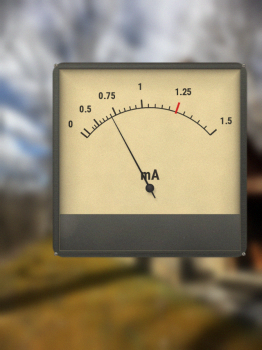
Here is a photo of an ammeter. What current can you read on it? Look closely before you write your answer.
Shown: 0.7 mA
